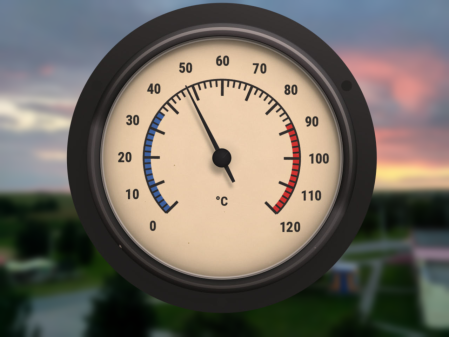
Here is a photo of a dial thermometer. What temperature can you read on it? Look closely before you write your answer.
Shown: 48 °C
